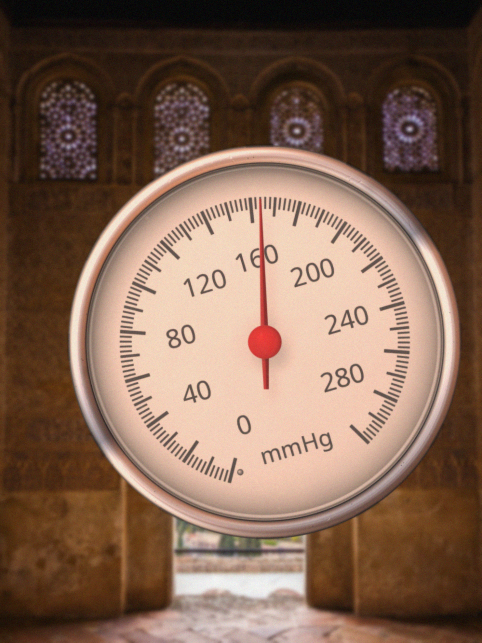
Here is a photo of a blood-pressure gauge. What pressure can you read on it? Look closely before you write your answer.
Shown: 164 mmHg
